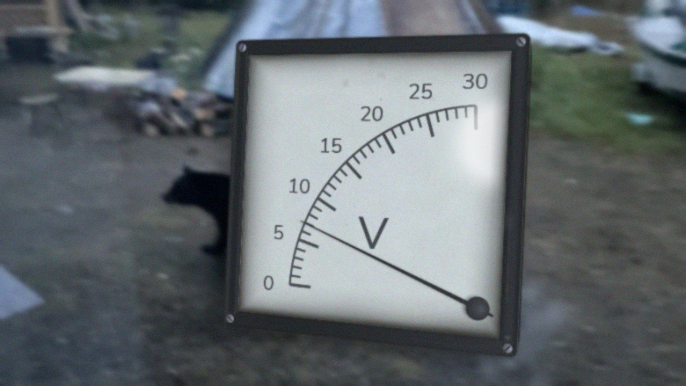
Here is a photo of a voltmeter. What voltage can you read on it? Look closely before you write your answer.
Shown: 7 V
